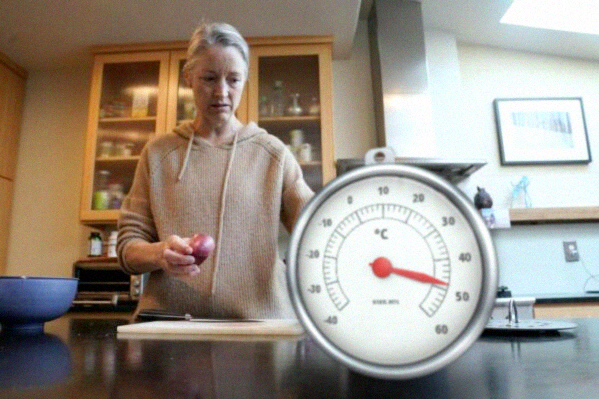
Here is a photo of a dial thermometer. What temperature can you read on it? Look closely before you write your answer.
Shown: 48 °C
